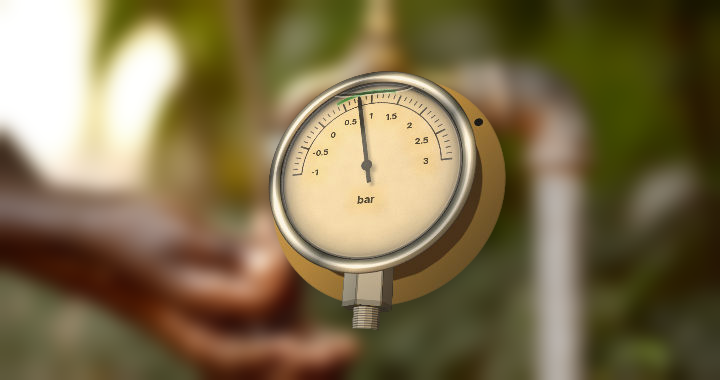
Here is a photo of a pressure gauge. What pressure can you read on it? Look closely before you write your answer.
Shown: 0.8 bar
